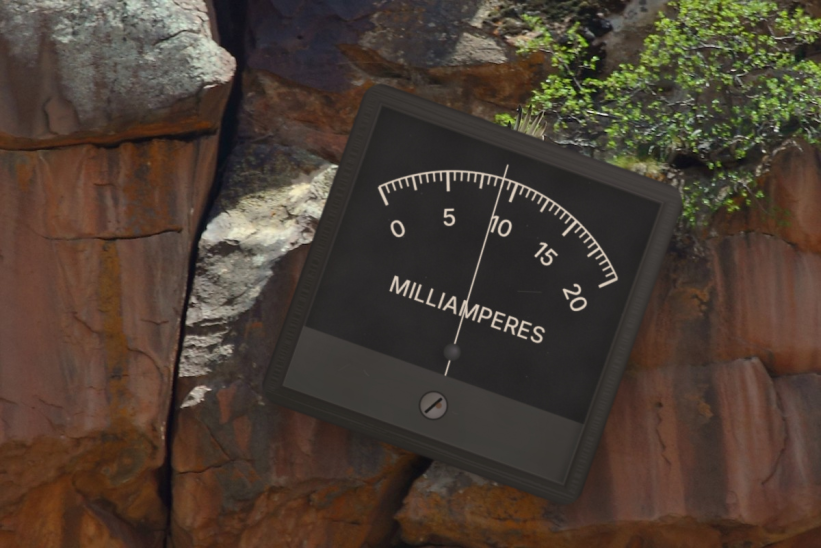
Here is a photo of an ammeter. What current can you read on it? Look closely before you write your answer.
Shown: 9 mA
